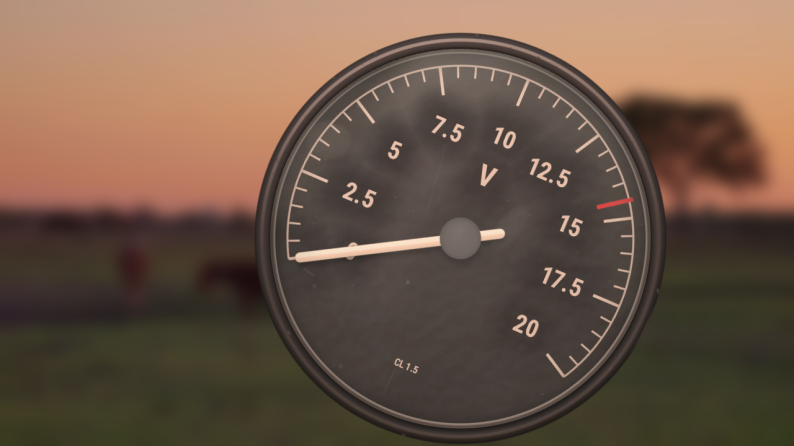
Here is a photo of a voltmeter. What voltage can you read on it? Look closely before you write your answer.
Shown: 0 V
